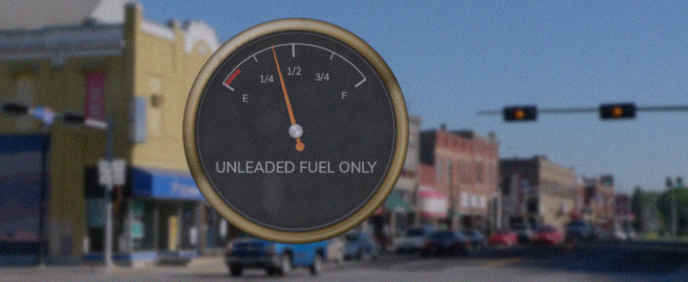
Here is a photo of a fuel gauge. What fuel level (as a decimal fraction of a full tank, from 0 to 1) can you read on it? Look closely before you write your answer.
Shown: 0.375
